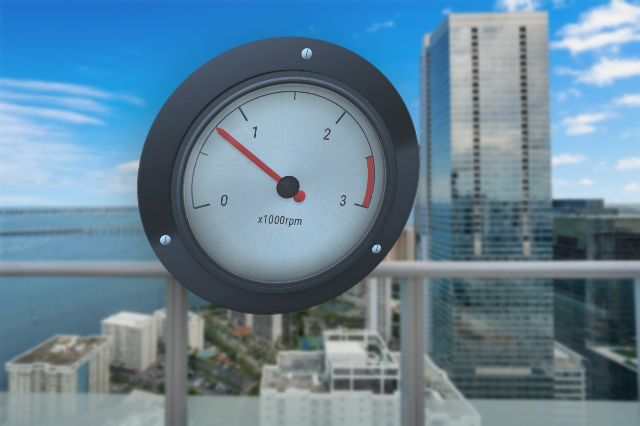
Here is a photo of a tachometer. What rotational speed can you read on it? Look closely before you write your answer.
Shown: 750 rpm
